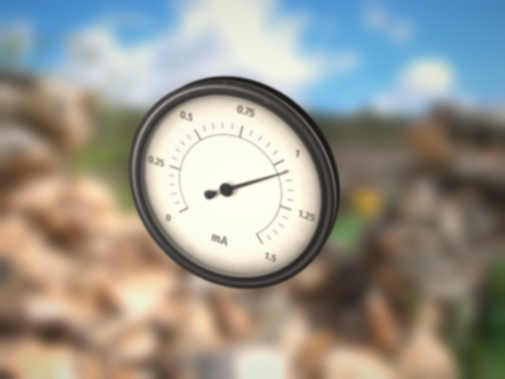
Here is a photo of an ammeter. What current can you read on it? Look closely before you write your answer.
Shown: 1.05 mA
